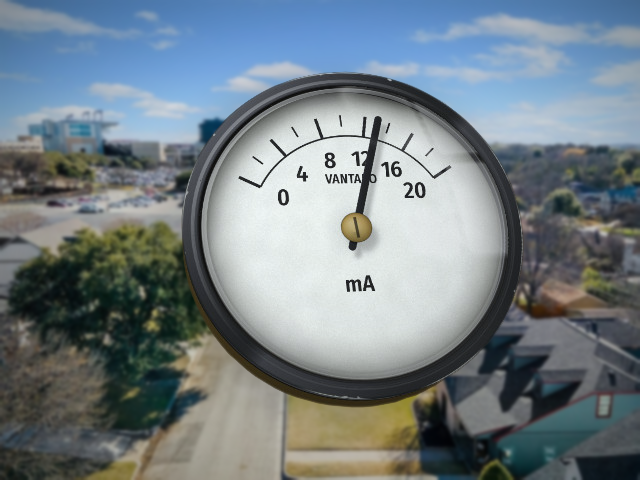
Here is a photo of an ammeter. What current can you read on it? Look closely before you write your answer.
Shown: 13 mA
